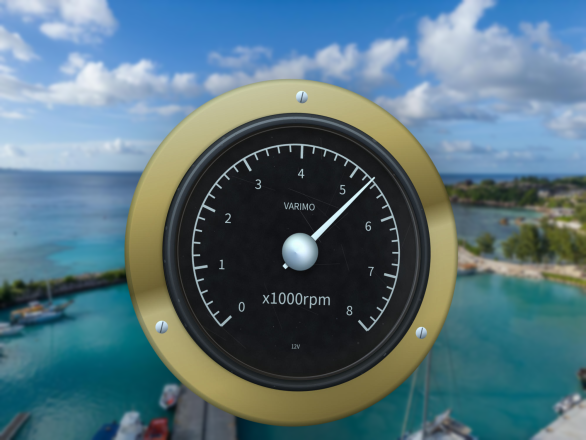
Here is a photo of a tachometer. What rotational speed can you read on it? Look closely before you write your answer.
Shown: 5300 rpm
